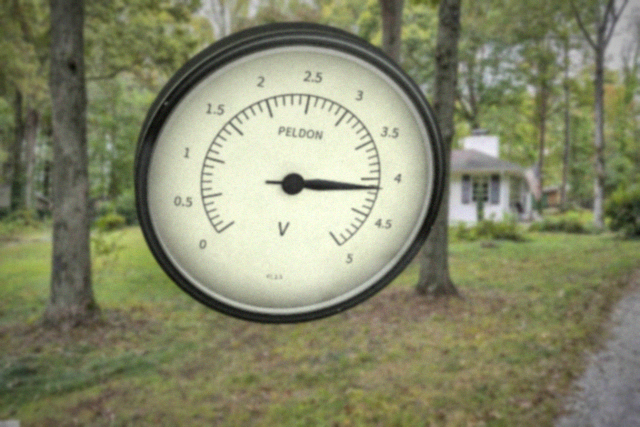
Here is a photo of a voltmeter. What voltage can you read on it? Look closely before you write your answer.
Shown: 4.1 V
